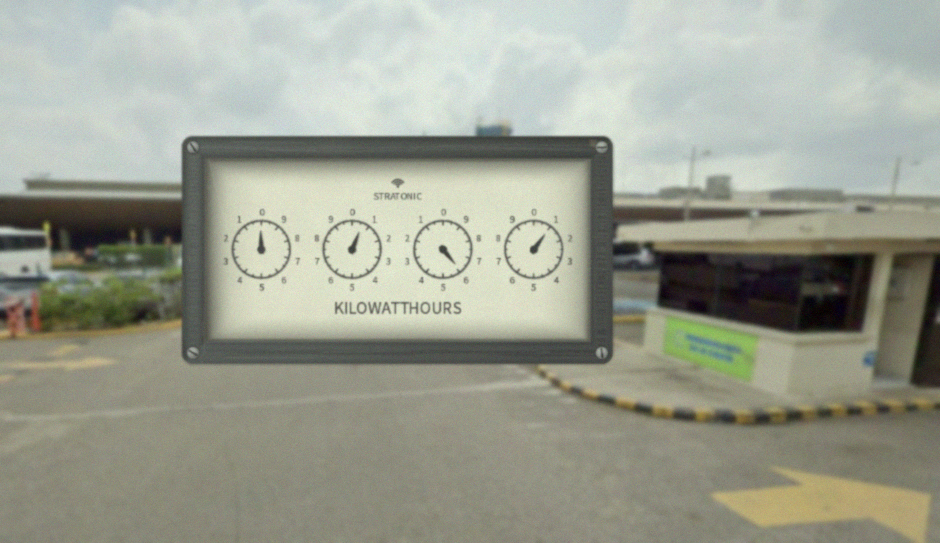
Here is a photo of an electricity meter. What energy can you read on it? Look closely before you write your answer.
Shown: 61 kWh
